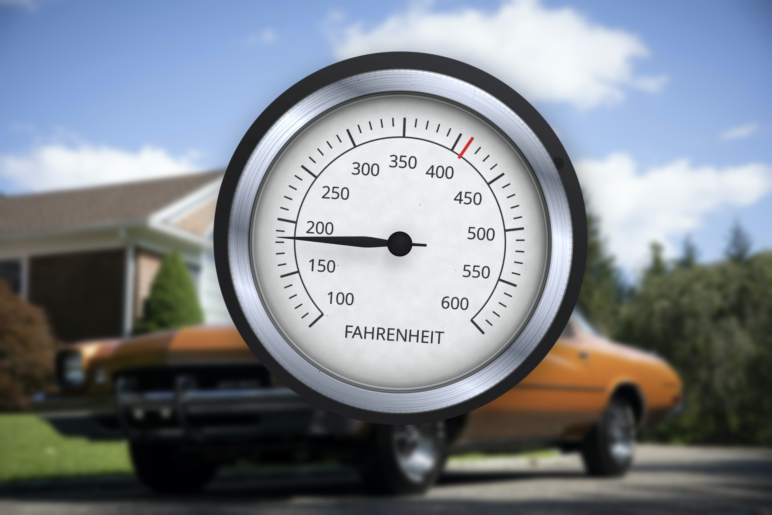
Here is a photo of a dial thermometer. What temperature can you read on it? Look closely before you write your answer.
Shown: 185 °F
